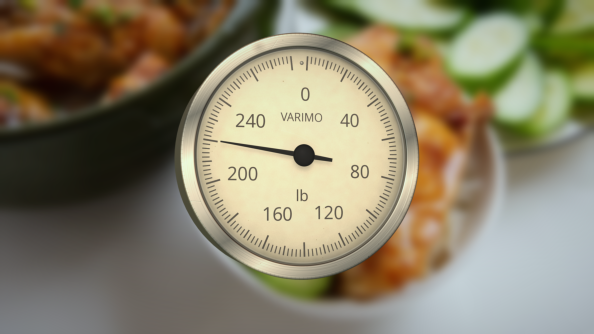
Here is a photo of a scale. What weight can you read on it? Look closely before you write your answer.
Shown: 220 lb
